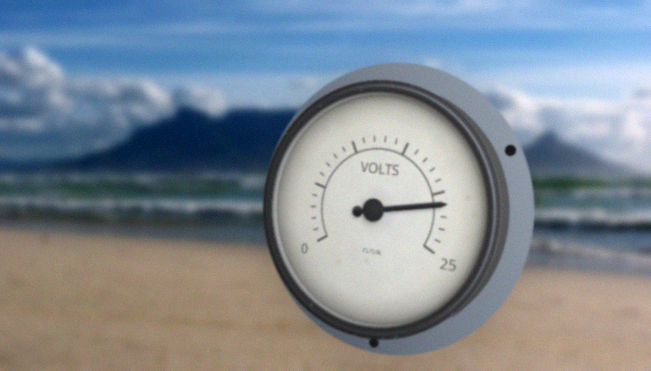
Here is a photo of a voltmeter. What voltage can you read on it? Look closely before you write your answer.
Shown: 21 V
